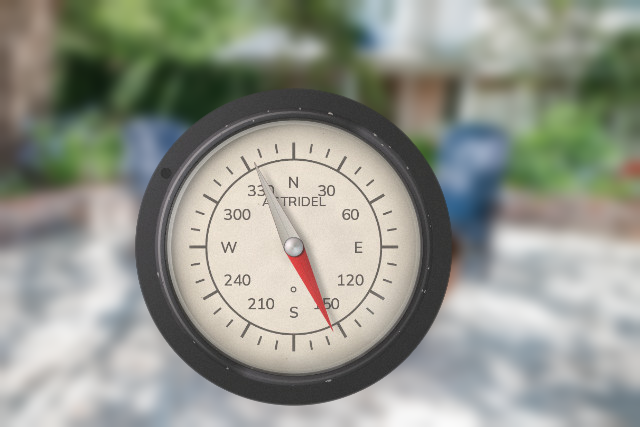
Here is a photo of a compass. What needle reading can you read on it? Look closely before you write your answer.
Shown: 155 °
